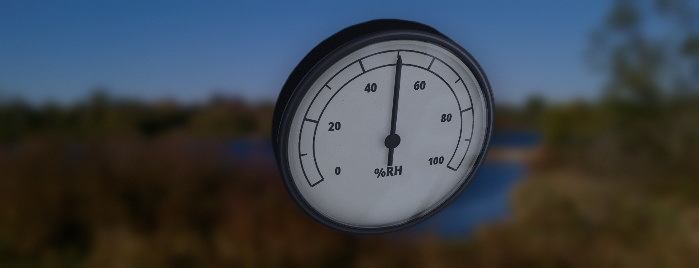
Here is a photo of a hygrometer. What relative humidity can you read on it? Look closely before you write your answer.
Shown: 50 %
